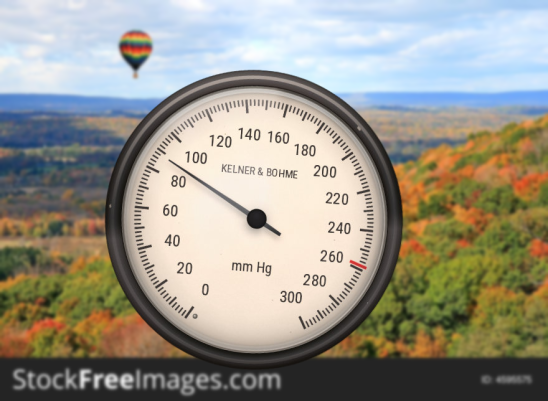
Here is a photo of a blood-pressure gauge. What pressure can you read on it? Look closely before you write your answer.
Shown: 88 mmHg
